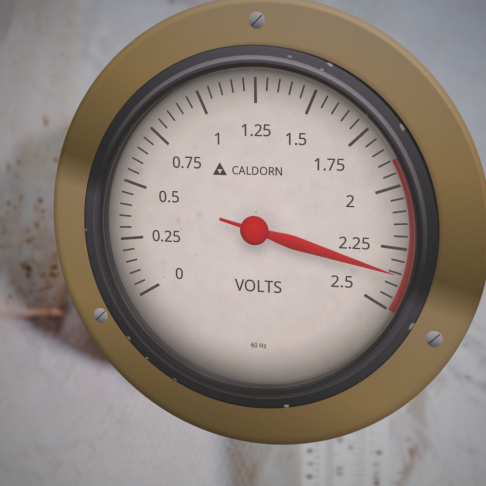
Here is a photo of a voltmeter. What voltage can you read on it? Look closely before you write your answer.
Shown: 2.35 V
